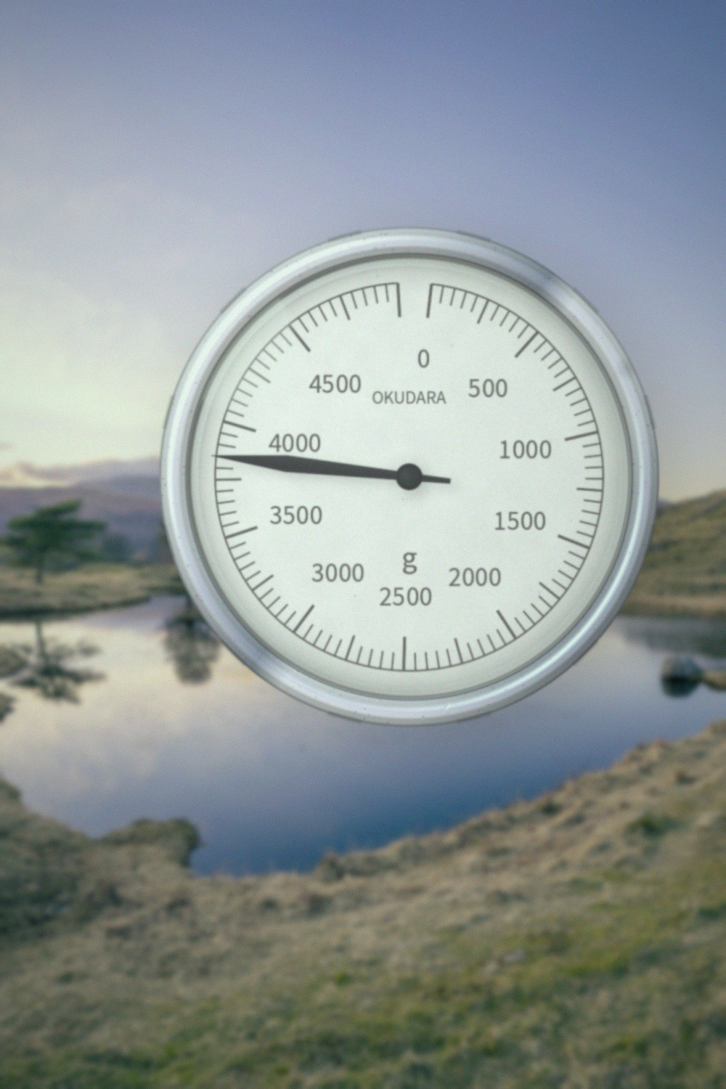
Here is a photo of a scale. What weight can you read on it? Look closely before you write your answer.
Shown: 3850 g
